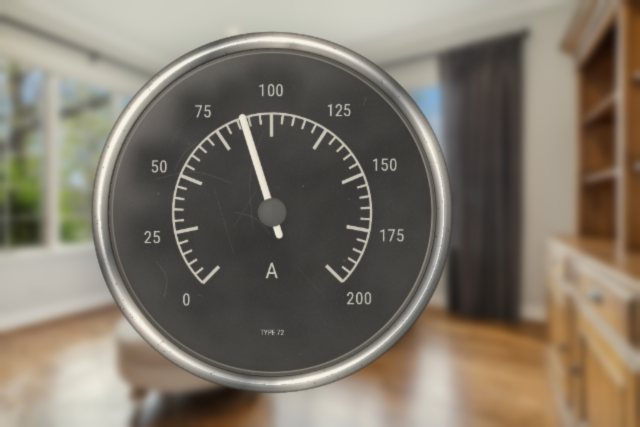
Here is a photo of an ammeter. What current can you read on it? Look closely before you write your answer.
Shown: 87.5 A
